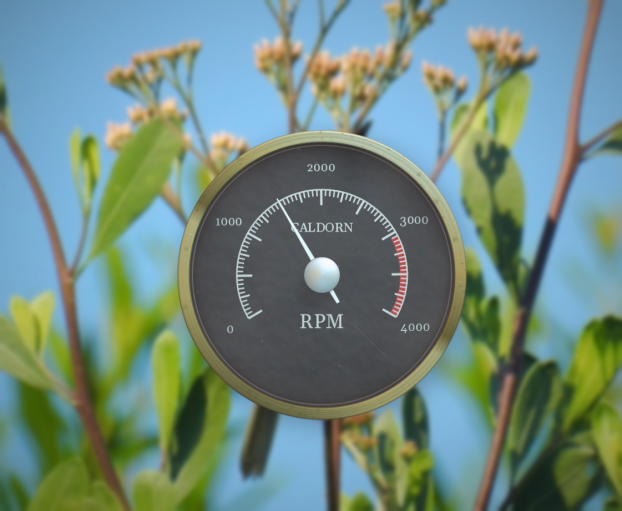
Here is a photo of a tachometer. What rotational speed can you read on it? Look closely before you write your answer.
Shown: 1500 rpm
